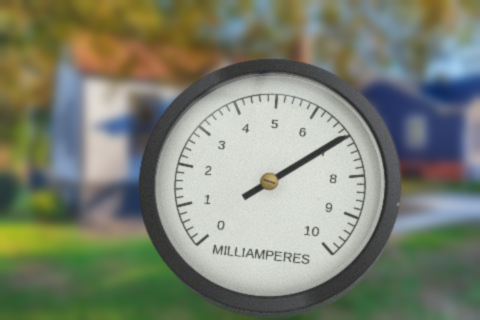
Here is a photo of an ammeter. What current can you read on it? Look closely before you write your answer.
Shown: 7 mA
